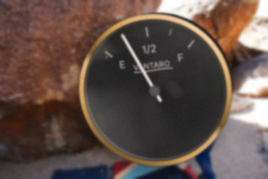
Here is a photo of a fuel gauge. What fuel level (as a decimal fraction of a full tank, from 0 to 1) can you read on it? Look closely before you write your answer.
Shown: 0.25
